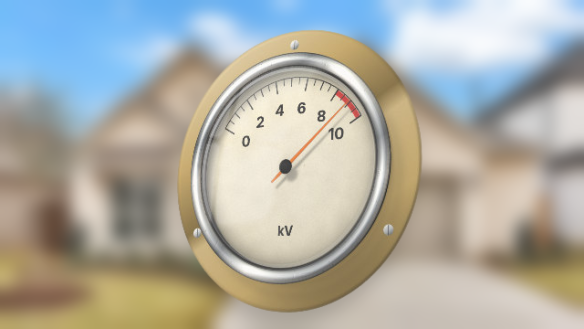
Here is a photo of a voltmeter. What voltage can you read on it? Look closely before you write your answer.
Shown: 9 kV
